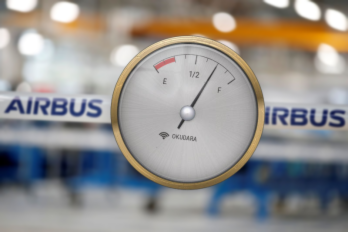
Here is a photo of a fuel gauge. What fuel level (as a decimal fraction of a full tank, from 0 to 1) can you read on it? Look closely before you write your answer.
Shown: 0.75
